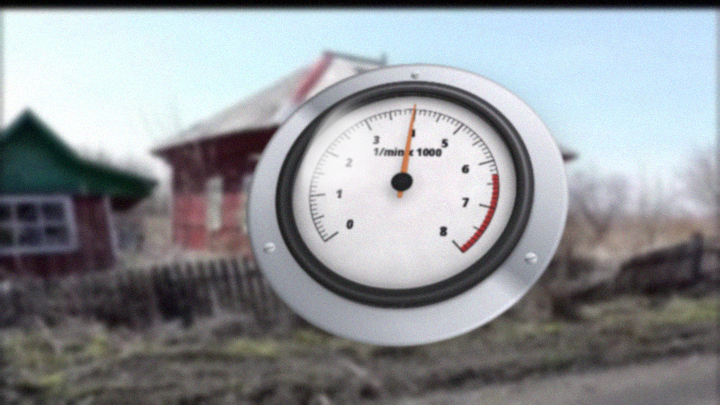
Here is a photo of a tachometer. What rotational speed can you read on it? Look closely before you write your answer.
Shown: 4000 rpm
